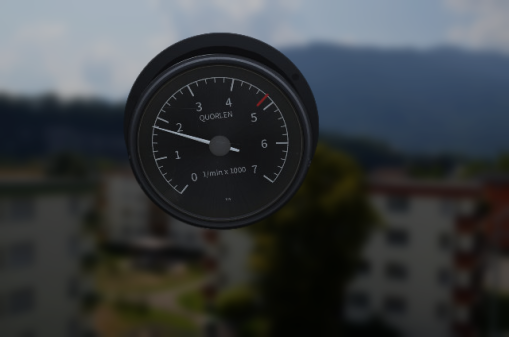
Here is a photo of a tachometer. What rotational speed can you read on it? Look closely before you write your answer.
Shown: 1800 rpm
